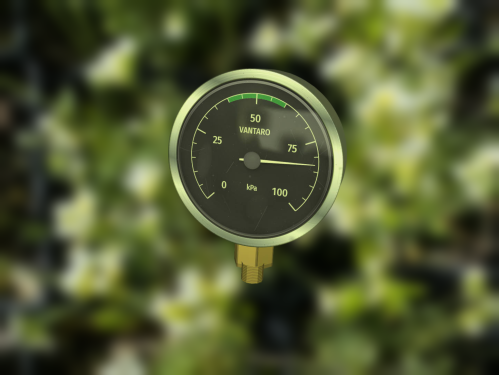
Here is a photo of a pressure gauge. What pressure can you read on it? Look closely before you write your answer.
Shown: 82.5 kPa
